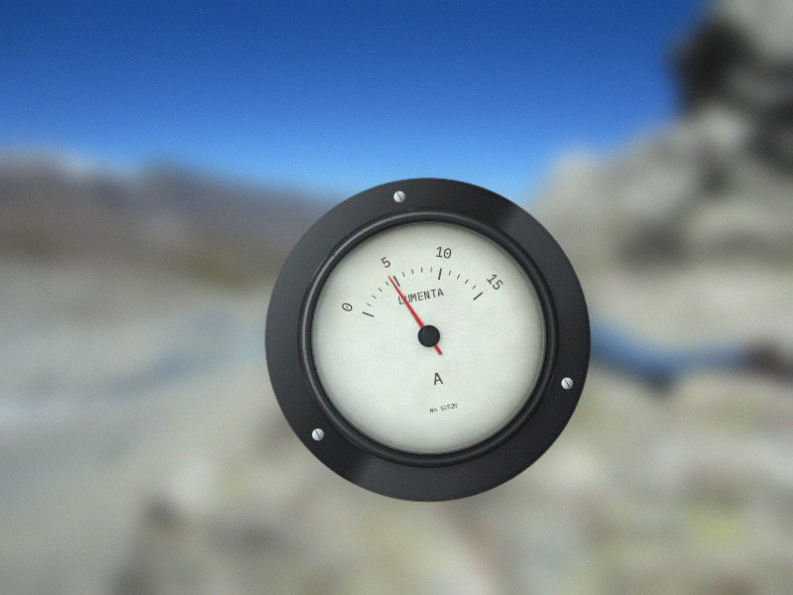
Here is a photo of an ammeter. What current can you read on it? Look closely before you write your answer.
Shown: 4.5 A
